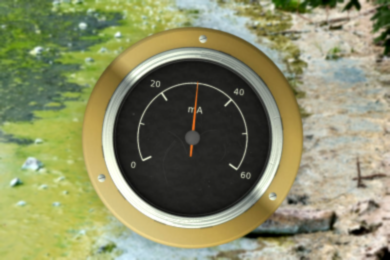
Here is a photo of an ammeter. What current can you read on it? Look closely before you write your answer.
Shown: 30 mA
